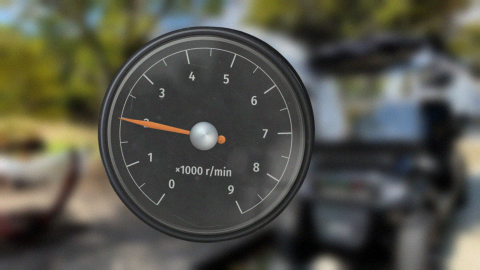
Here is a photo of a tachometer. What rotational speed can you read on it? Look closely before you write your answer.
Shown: 2000 rpm
